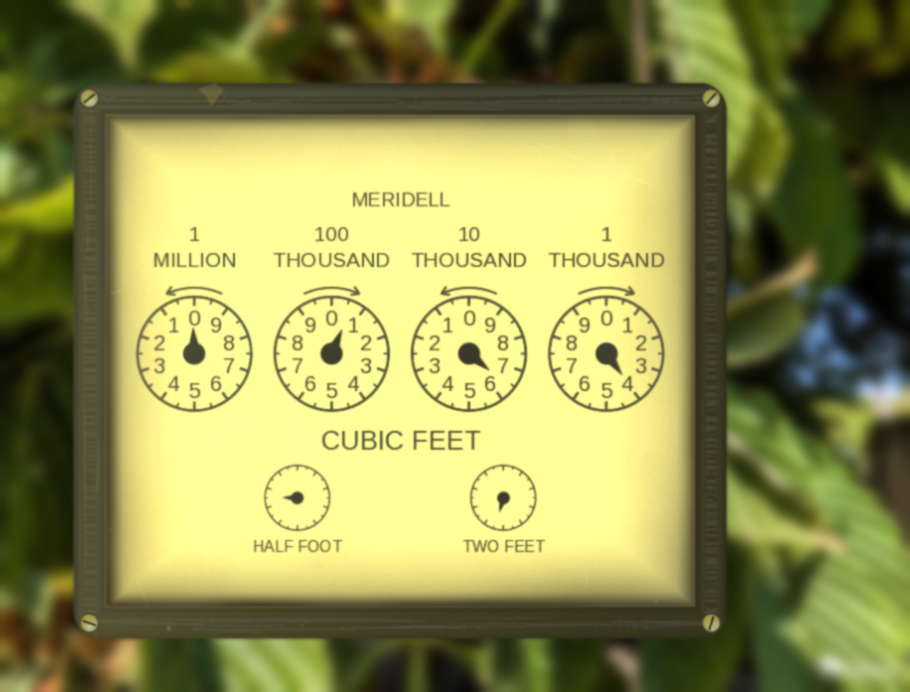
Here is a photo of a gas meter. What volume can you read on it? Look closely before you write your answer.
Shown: 6400 ft³
